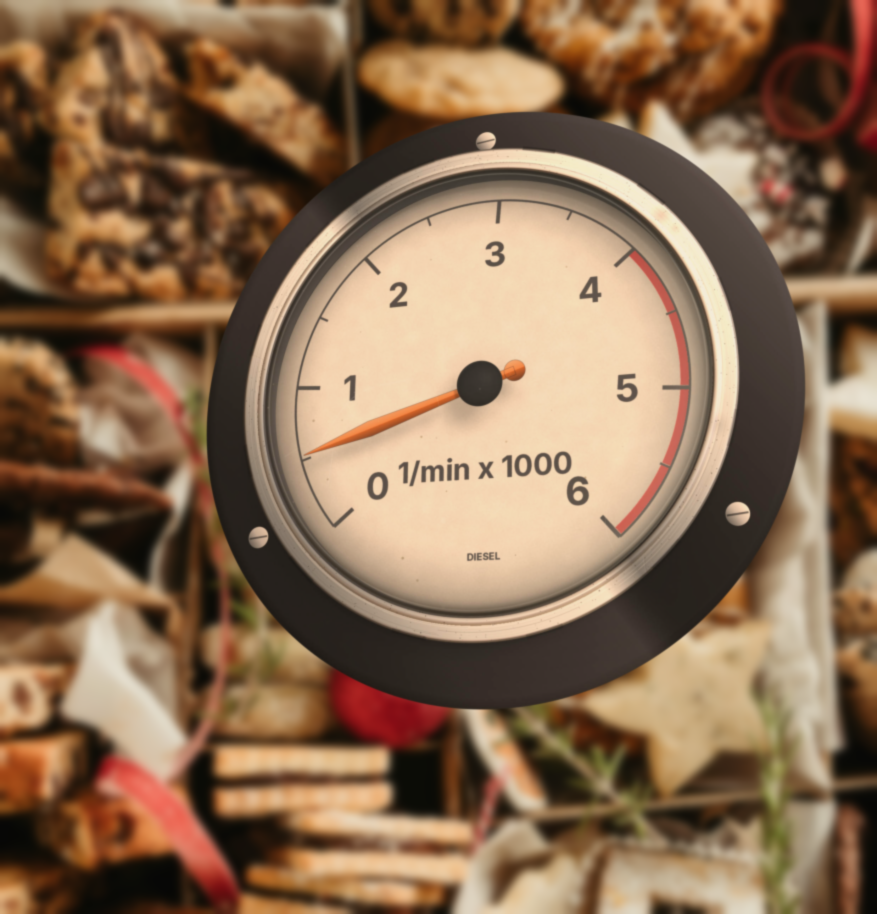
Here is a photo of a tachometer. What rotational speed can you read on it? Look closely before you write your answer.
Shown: 500 rpm
